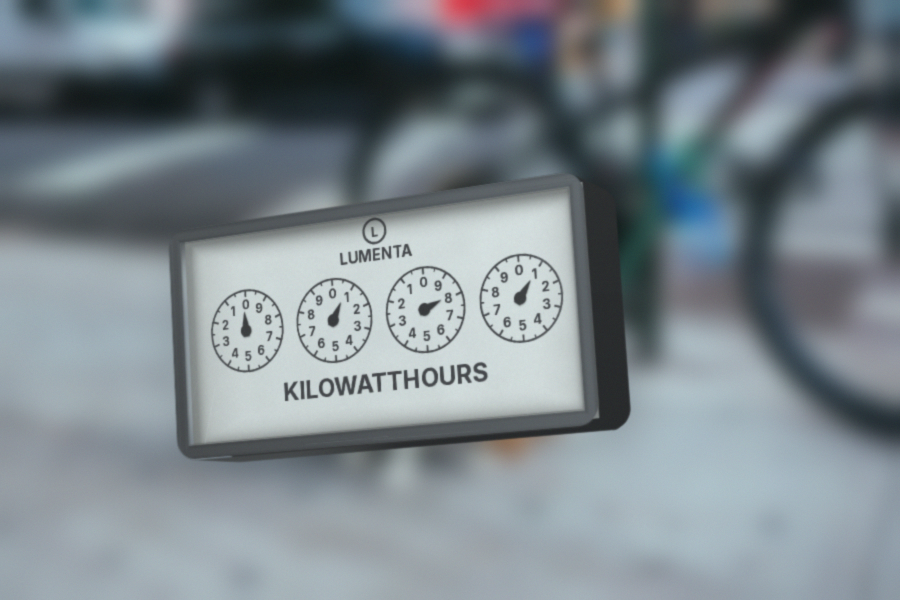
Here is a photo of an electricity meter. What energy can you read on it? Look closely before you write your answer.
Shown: 81 kWh
